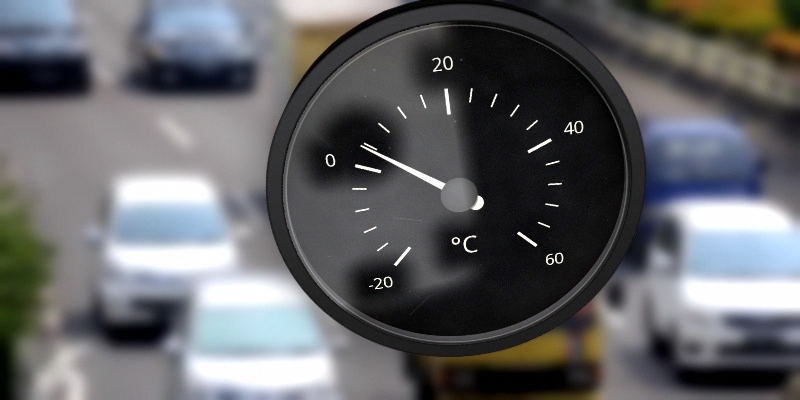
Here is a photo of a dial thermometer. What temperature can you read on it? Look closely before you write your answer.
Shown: 4 °C
